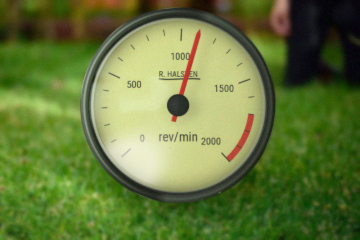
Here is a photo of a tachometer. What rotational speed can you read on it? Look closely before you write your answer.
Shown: 1100 rpm
